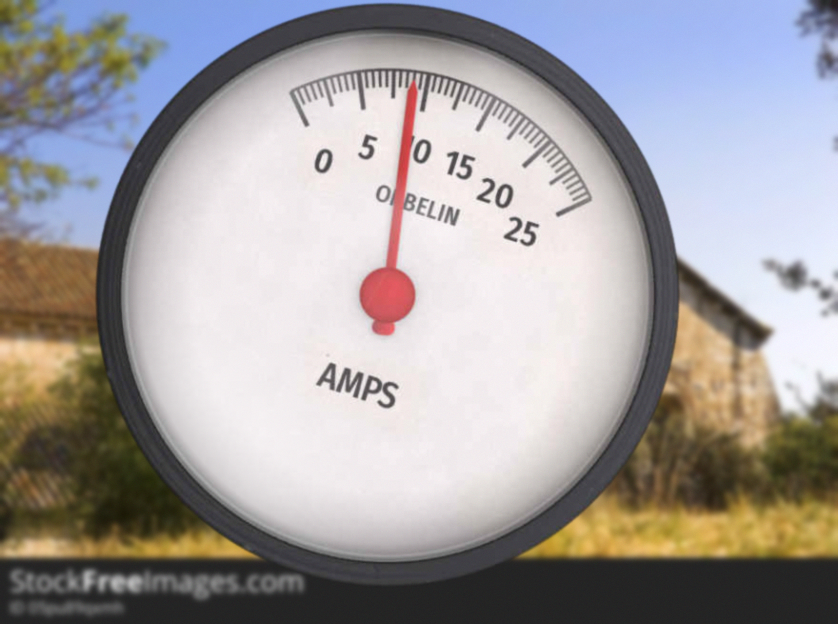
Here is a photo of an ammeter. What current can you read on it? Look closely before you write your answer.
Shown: 9 A
